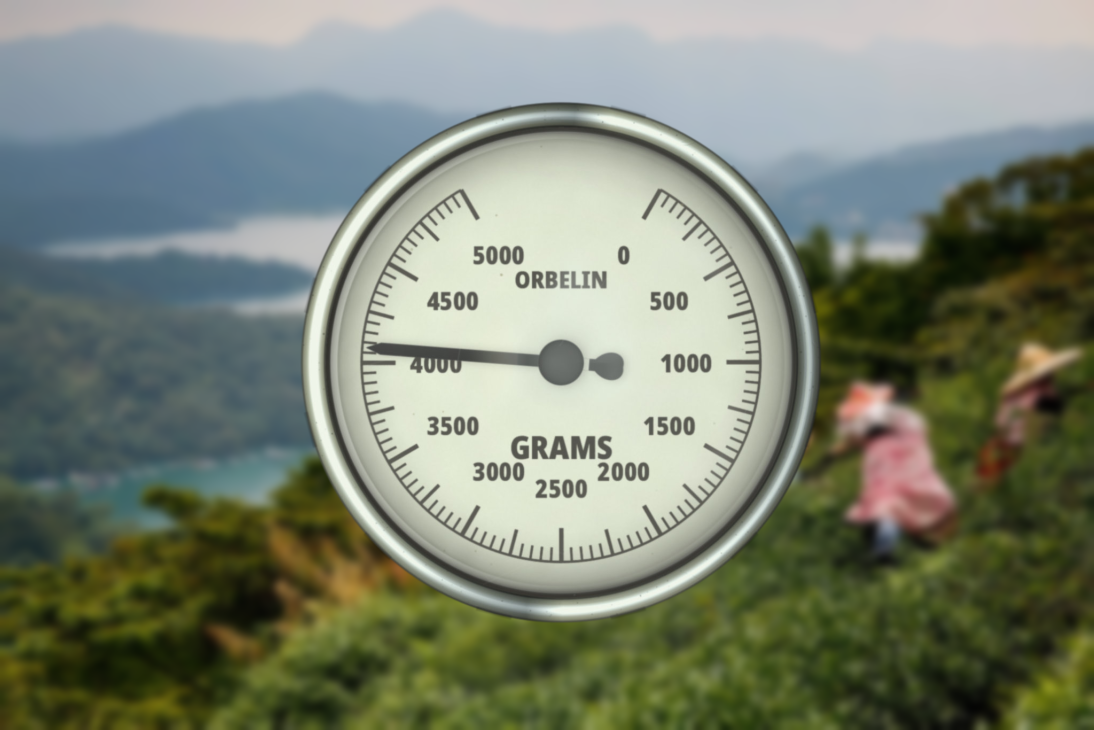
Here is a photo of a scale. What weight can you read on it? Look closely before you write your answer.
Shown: 4075 g
